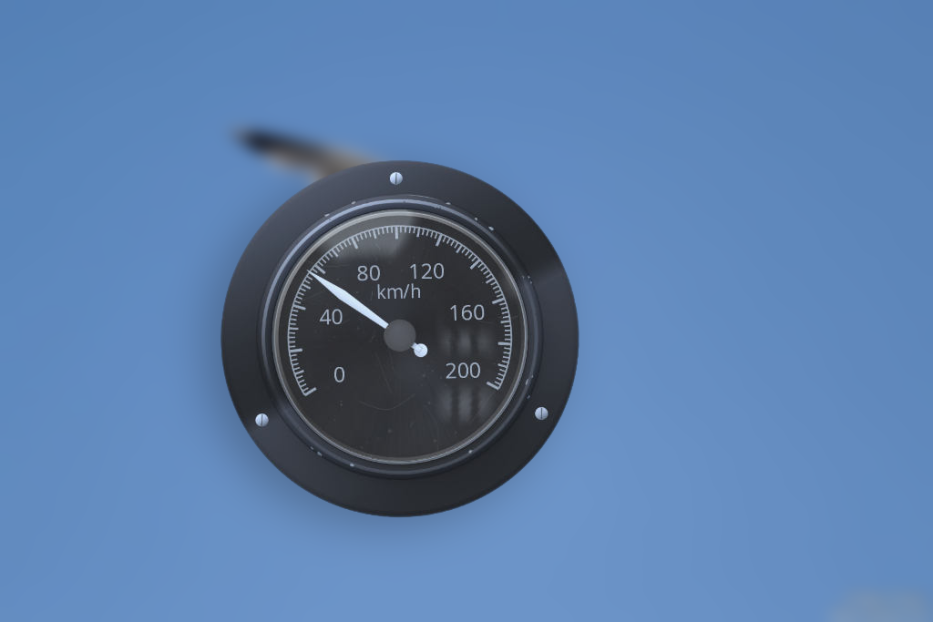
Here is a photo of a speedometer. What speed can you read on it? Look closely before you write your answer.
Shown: 56 km/h
